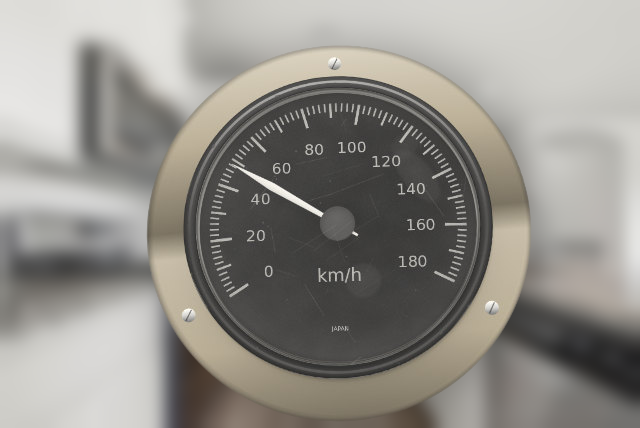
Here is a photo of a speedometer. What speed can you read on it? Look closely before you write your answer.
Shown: 48 km/h
